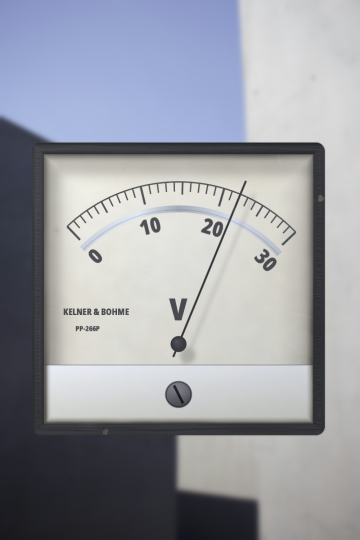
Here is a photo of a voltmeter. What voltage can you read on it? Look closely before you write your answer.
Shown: 22 V
